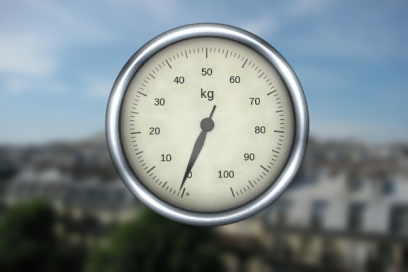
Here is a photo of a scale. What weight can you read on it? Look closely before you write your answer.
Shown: 1 kg
